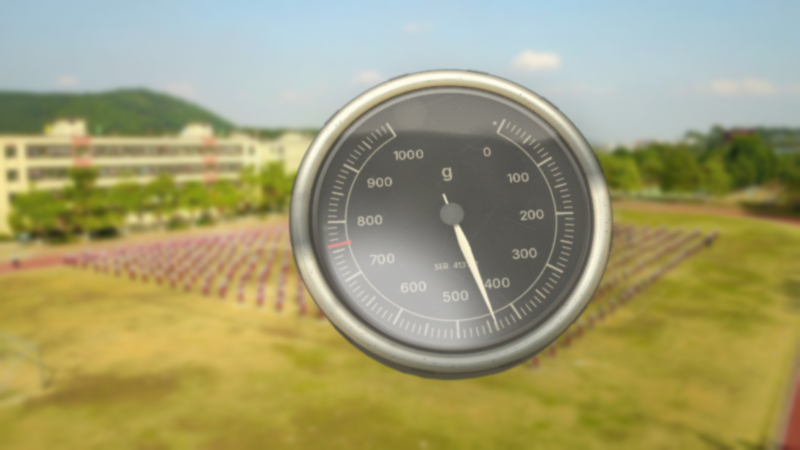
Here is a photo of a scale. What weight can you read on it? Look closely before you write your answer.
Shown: 440 g
